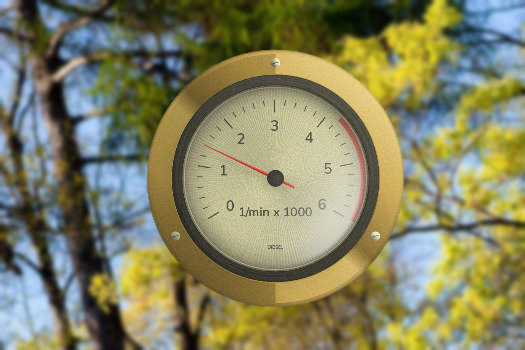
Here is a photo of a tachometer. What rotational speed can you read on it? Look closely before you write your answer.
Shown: 1400 rpm
